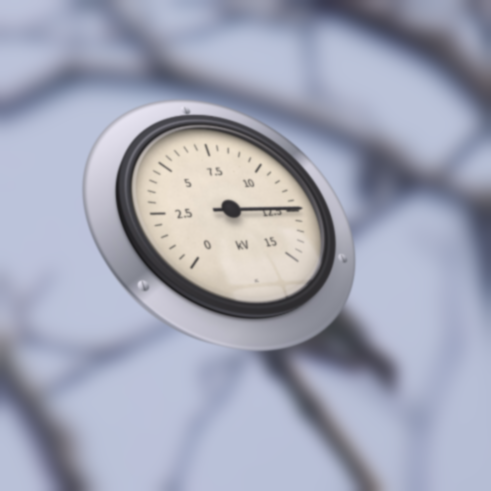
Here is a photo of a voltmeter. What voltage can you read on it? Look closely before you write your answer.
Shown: 12.5 kV
